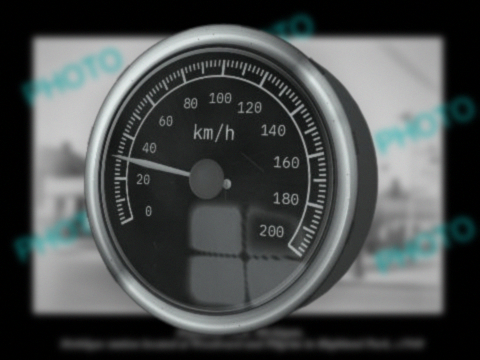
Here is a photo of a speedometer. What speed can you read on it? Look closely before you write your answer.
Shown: 30 km/h
